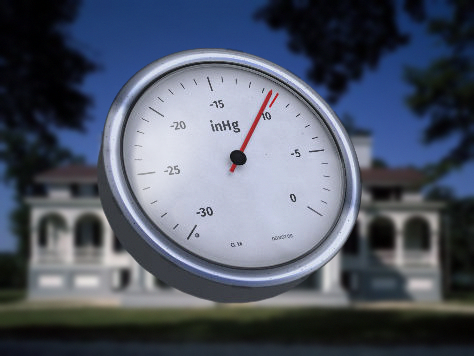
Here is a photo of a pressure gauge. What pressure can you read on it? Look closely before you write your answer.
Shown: -10.5 inHg
